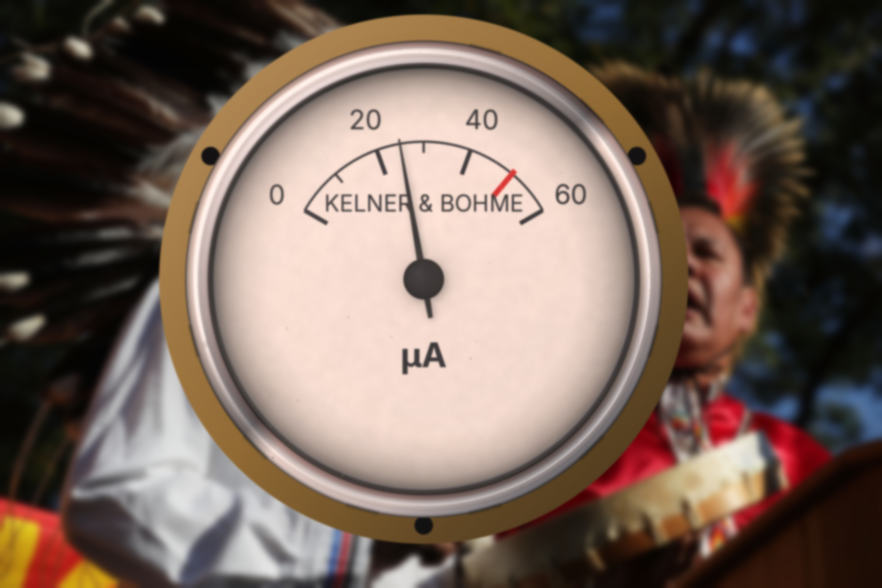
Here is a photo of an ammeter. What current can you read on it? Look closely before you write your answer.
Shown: 25 µA
